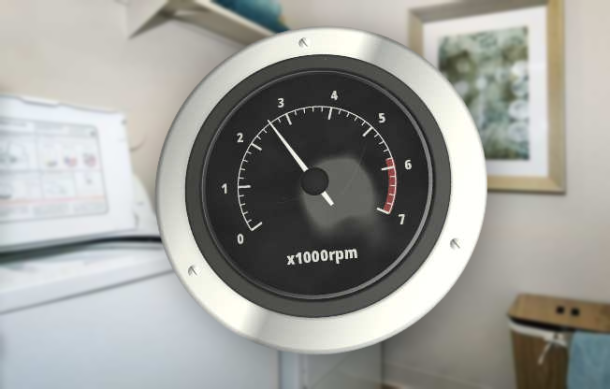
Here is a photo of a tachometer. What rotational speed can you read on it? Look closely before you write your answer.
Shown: 2600 rpm
